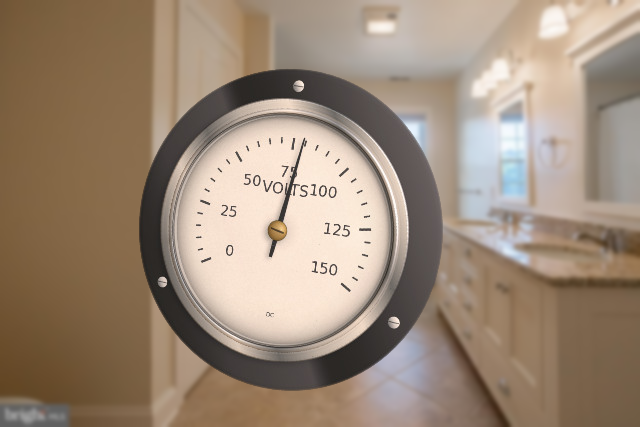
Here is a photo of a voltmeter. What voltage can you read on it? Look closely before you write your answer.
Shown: 80 V
